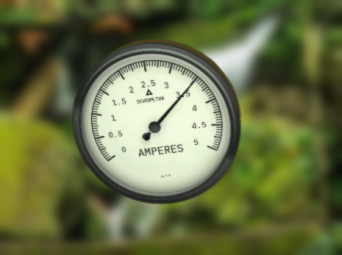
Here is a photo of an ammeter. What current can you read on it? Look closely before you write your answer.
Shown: 3.5 A
